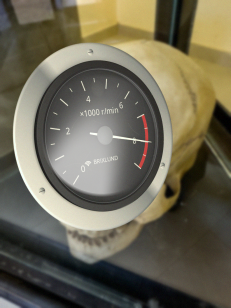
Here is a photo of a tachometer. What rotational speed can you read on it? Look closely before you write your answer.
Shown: 8000 rpm
